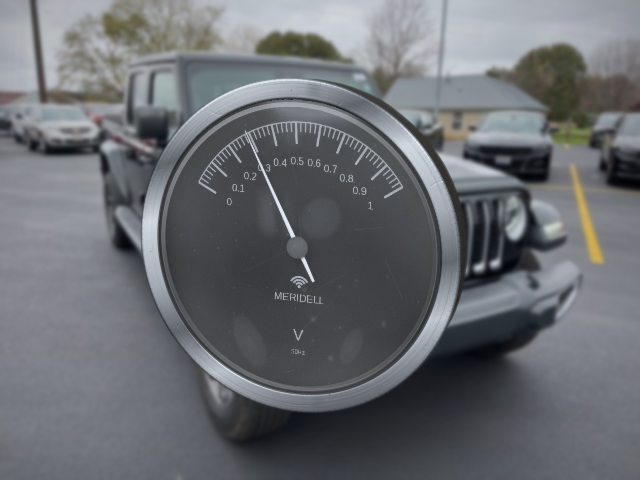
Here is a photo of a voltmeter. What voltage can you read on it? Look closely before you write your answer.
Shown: 0.3 V
